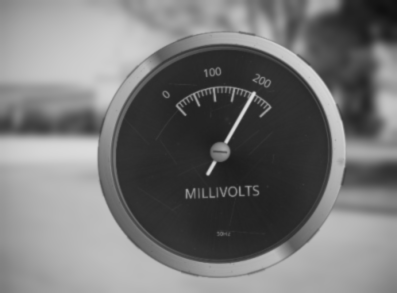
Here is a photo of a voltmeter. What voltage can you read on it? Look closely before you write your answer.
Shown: 200 mV
